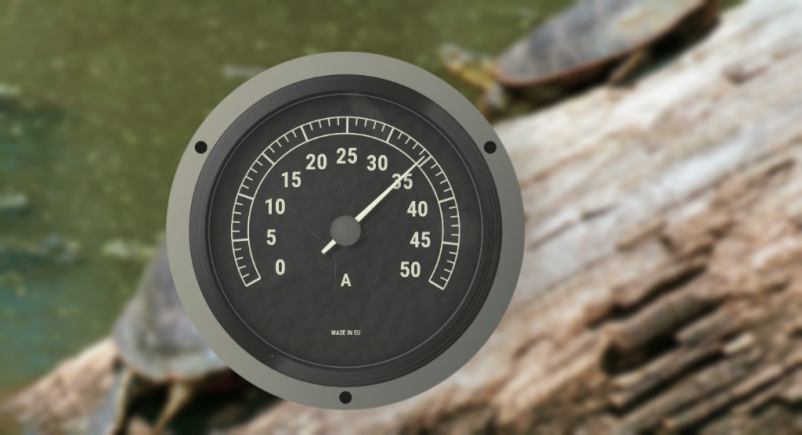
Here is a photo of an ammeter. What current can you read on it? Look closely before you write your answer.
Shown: 34.5 A
